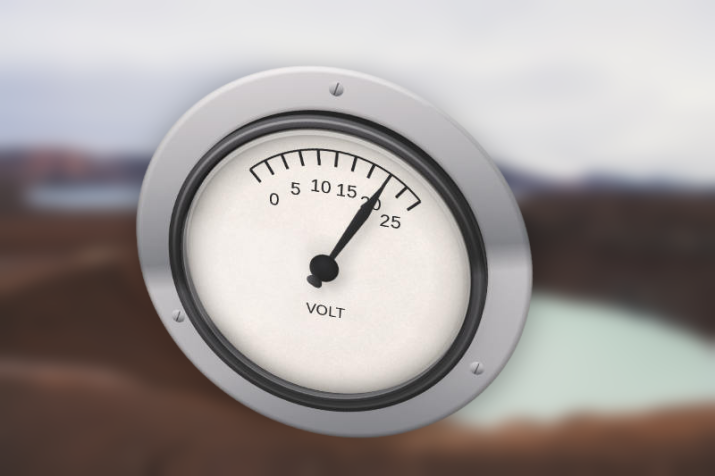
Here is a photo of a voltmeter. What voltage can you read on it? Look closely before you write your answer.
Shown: 20 V
